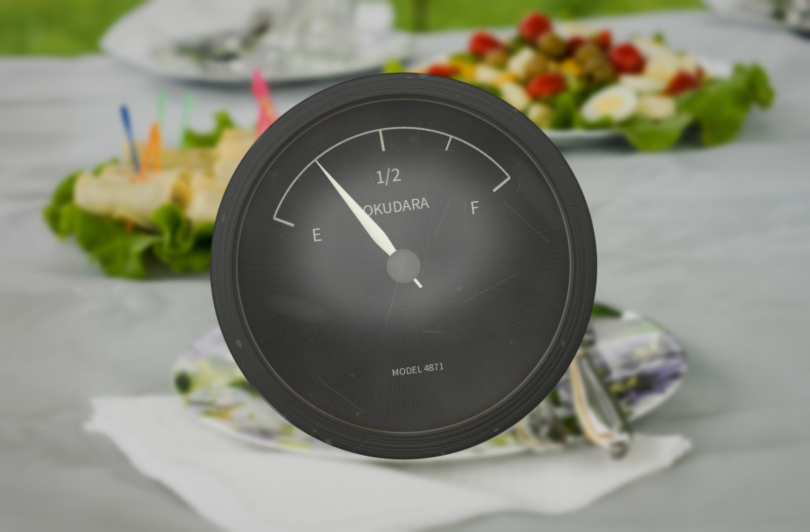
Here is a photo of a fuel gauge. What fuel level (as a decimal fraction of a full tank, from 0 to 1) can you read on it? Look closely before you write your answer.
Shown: 0.25
